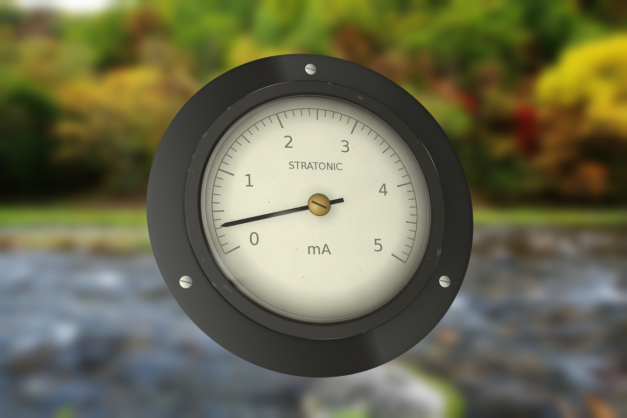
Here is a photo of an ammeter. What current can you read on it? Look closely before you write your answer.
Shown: 0.3 mA
